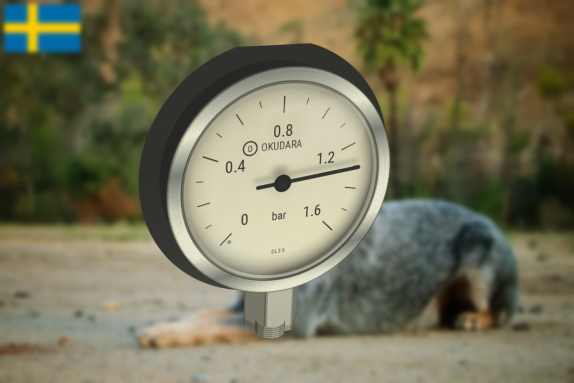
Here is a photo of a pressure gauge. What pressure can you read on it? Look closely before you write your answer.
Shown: 1.3 bar
